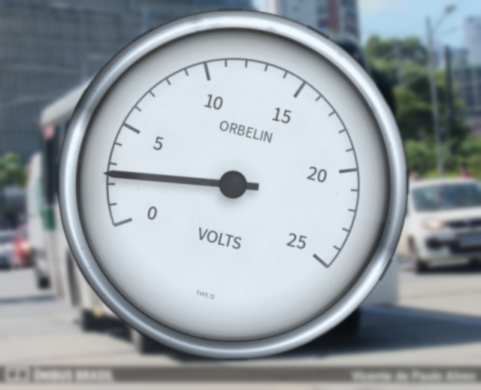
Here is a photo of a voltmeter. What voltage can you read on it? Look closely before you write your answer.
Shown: 2.5 V
